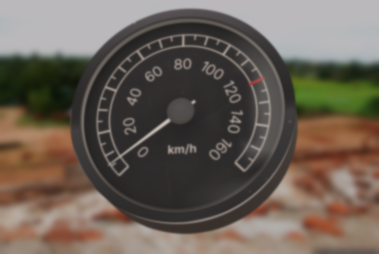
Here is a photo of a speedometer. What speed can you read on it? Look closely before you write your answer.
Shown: 5 km/h
